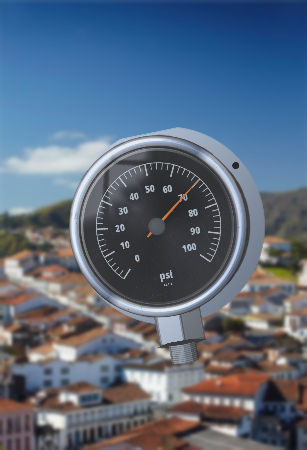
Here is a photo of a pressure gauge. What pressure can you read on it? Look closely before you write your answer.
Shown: 70 psi
